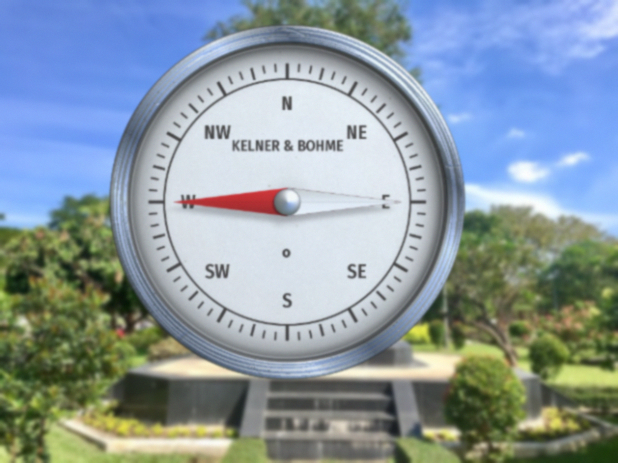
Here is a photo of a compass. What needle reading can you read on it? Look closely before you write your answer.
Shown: 270 °
